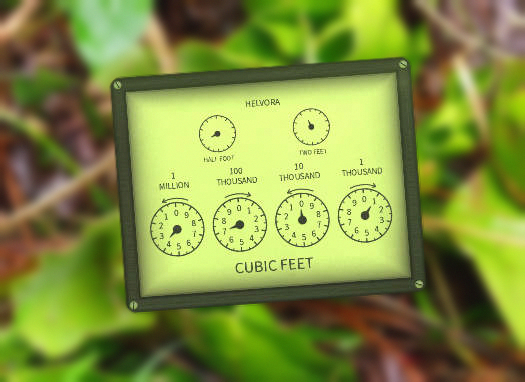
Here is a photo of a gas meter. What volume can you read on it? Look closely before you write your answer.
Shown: 370100 ft³
